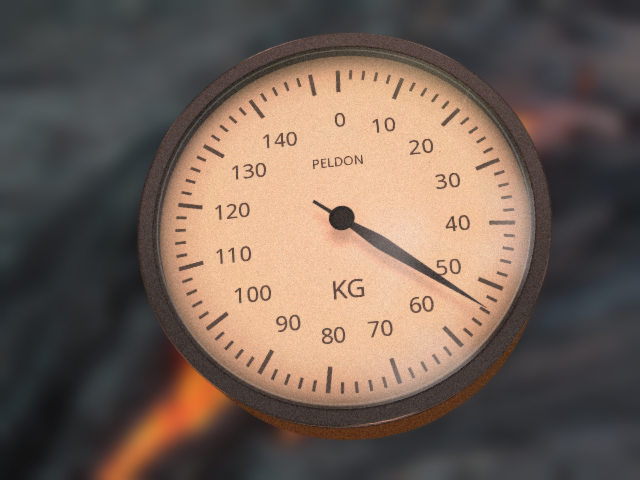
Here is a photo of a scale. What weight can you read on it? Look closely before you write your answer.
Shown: 54 kg
